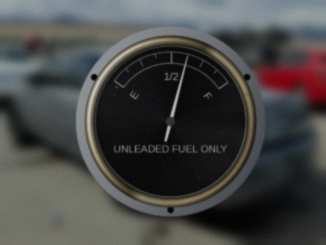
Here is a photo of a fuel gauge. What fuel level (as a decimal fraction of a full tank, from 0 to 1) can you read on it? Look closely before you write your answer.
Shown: 0.625
